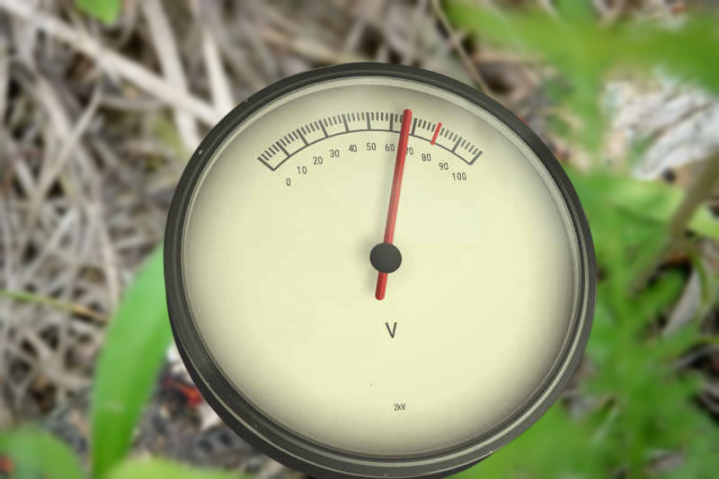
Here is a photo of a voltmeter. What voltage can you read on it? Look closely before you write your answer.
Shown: 66 V
